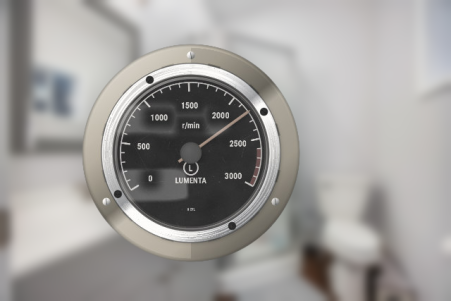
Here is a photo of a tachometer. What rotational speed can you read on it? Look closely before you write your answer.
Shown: 2200 rpm
